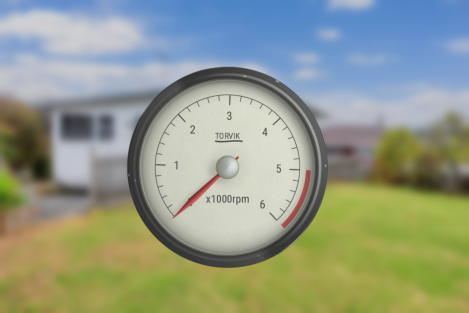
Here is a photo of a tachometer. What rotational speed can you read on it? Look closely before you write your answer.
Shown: 0 rpm
